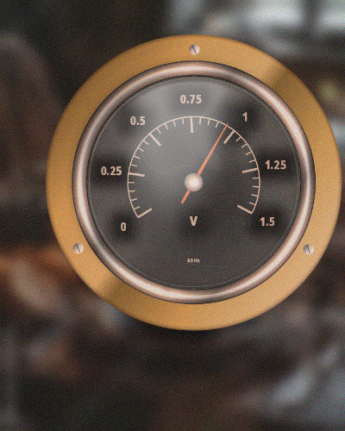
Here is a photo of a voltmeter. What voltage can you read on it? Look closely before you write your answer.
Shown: 0.95 V
